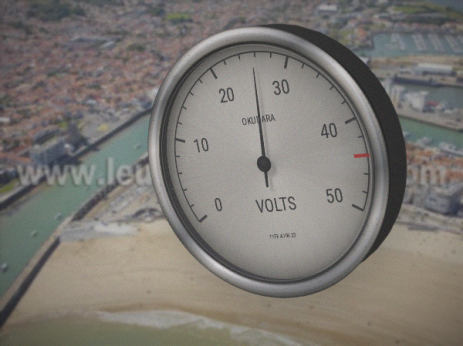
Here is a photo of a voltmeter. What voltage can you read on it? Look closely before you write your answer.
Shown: 26 V
